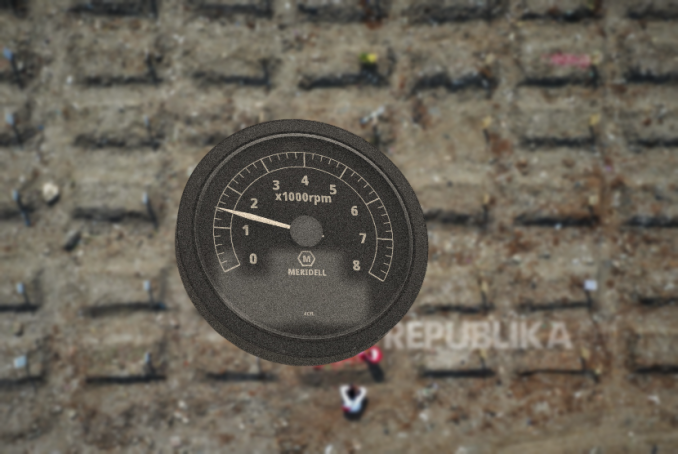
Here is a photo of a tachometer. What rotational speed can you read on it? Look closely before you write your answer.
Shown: 1400 rpm
